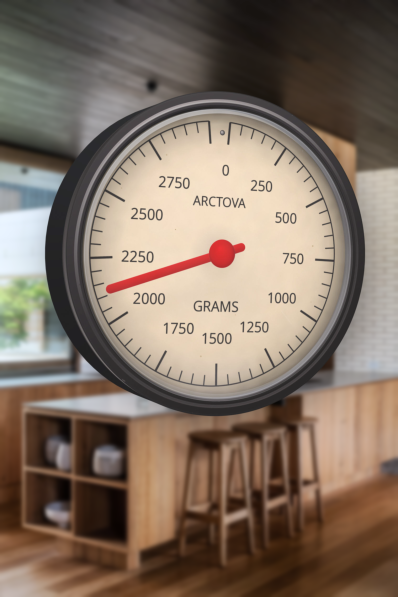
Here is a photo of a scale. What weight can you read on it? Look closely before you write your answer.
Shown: 2125 g
